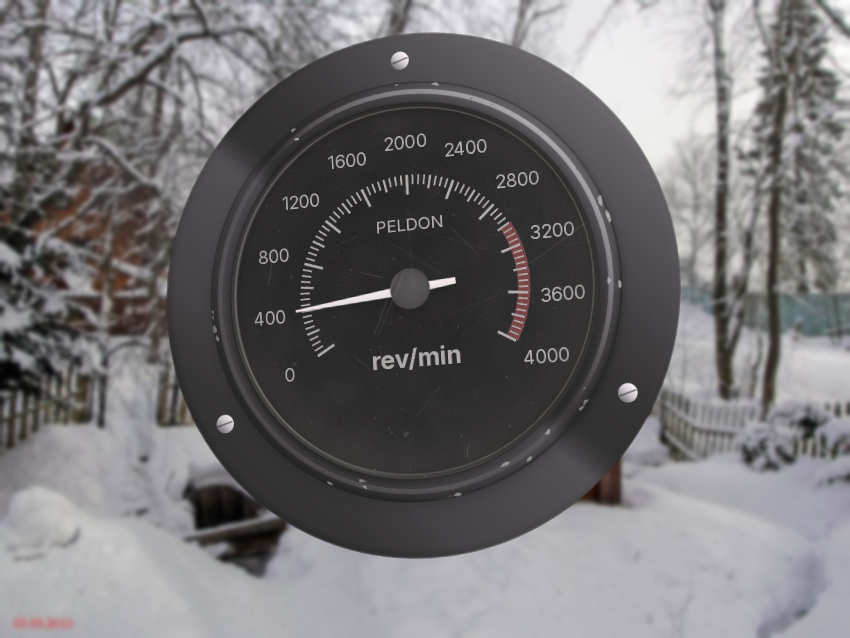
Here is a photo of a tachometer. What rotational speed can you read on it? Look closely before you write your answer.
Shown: 400 rpm
